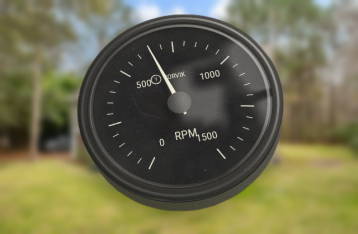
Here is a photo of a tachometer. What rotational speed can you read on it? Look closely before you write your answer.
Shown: 650 rpm
